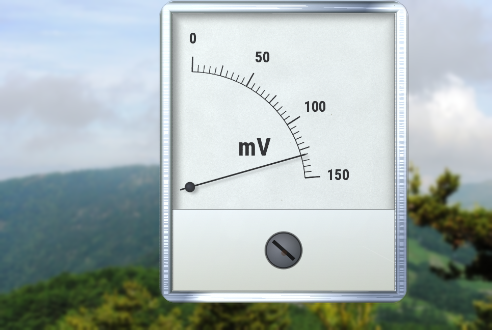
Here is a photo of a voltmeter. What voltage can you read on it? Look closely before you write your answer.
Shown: 130 mV
